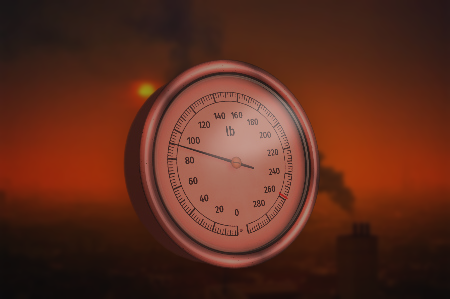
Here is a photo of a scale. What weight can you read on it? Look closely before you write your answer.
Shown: 90 lb
